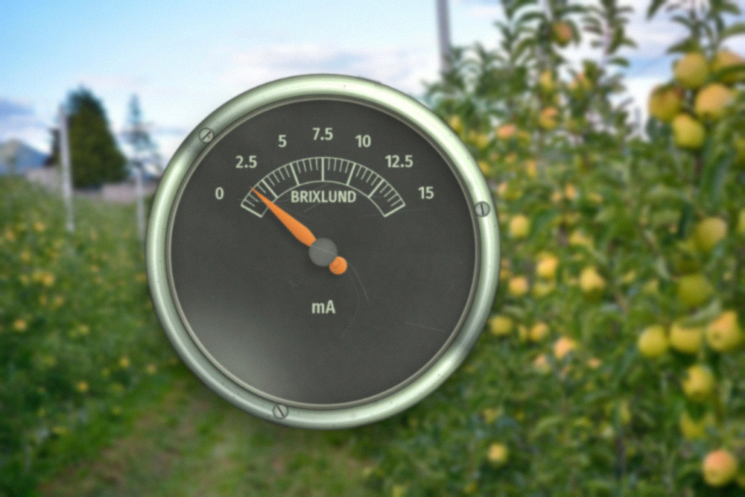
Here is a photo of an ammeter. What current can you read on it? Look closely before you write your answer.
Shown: 1.5 mA
